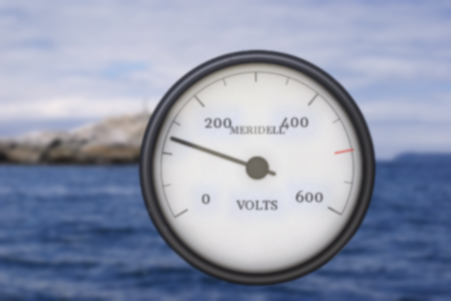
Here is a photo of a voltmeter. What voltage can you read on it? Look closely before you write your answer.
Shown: 125 V
